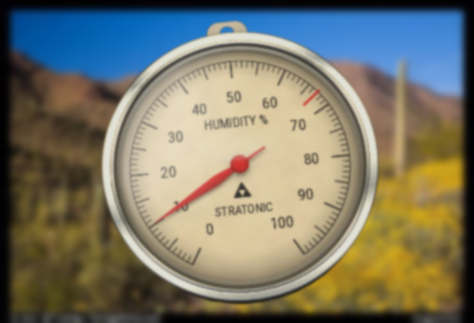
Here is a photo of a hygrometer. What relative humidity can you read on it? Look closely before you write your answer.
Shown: 10 %
